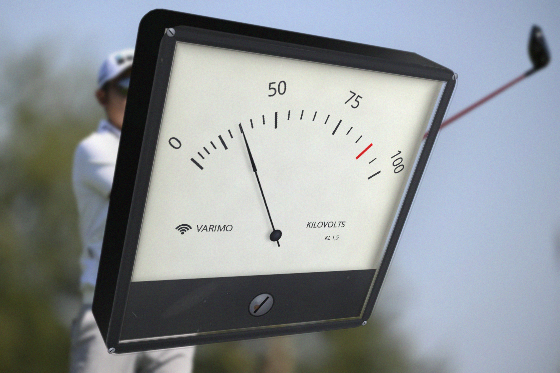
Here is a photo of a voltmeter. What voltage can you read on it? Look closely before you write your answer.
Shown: 35 kV
